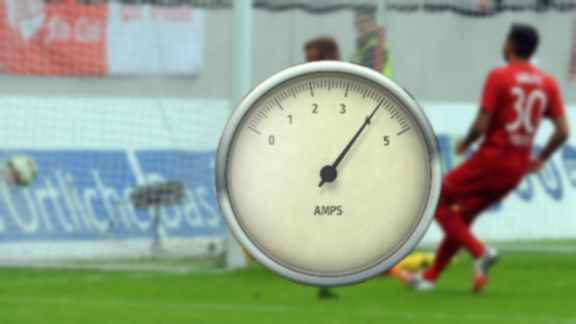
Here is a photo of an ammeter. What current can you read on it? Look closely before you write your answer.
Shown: 4 A
